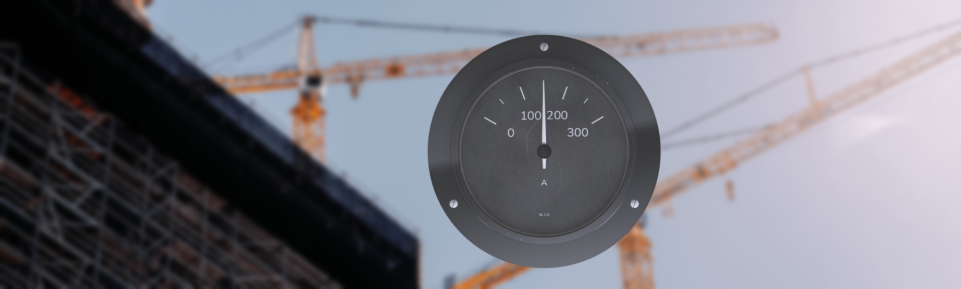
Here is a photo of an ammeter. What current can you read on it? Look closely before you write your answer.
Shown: 150 A
